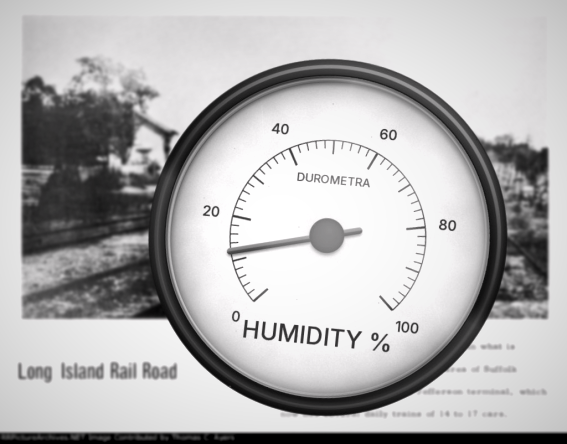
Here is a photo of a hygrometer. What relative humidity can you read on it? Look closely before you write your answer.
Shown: 12 %
